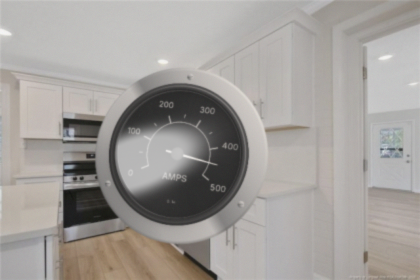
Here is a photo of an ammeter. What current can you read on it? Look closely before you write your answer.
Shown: 450 A
